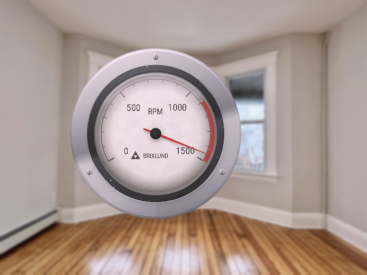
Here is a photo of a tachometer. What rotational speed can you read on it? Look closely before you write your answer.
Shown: 1450 rpm
